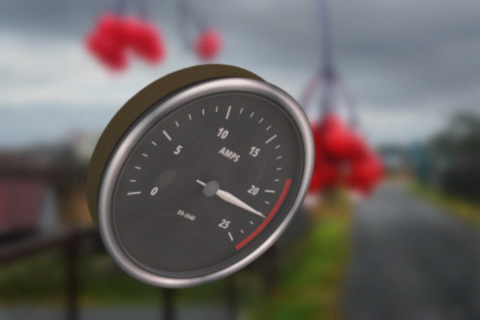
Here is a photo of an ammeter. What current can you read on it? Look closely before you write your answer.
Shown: 22 A
